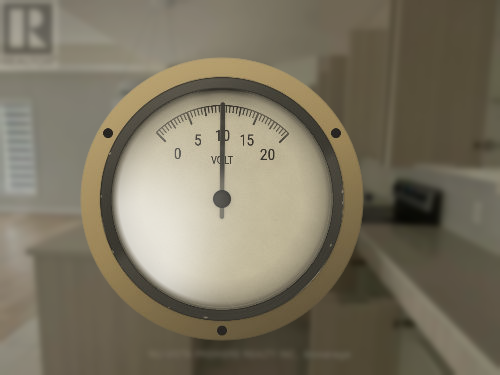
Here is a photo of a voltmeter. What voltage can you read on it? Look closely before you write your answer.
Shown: 10 V
